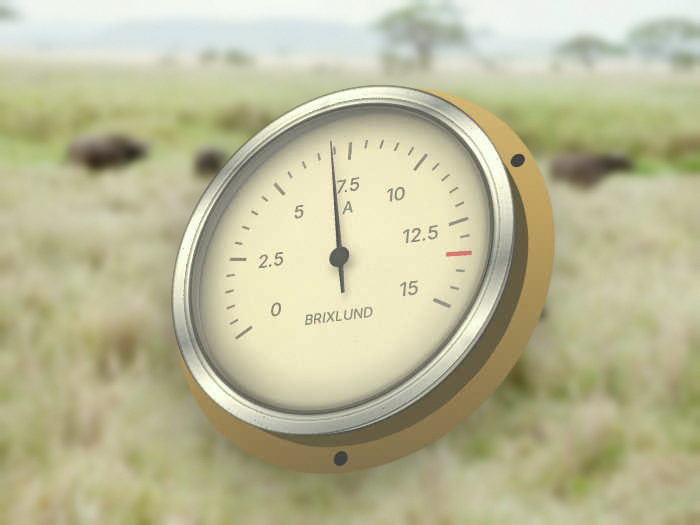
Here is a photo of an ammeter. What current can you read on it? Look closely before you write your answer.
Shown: 7 A
